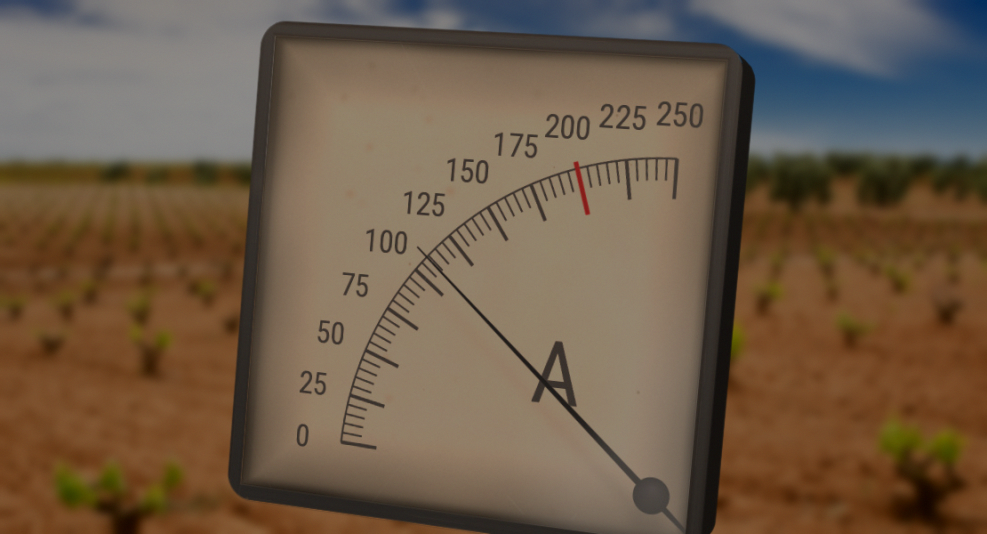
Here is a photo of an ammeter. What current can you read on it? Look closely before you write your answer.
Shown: 110 A
